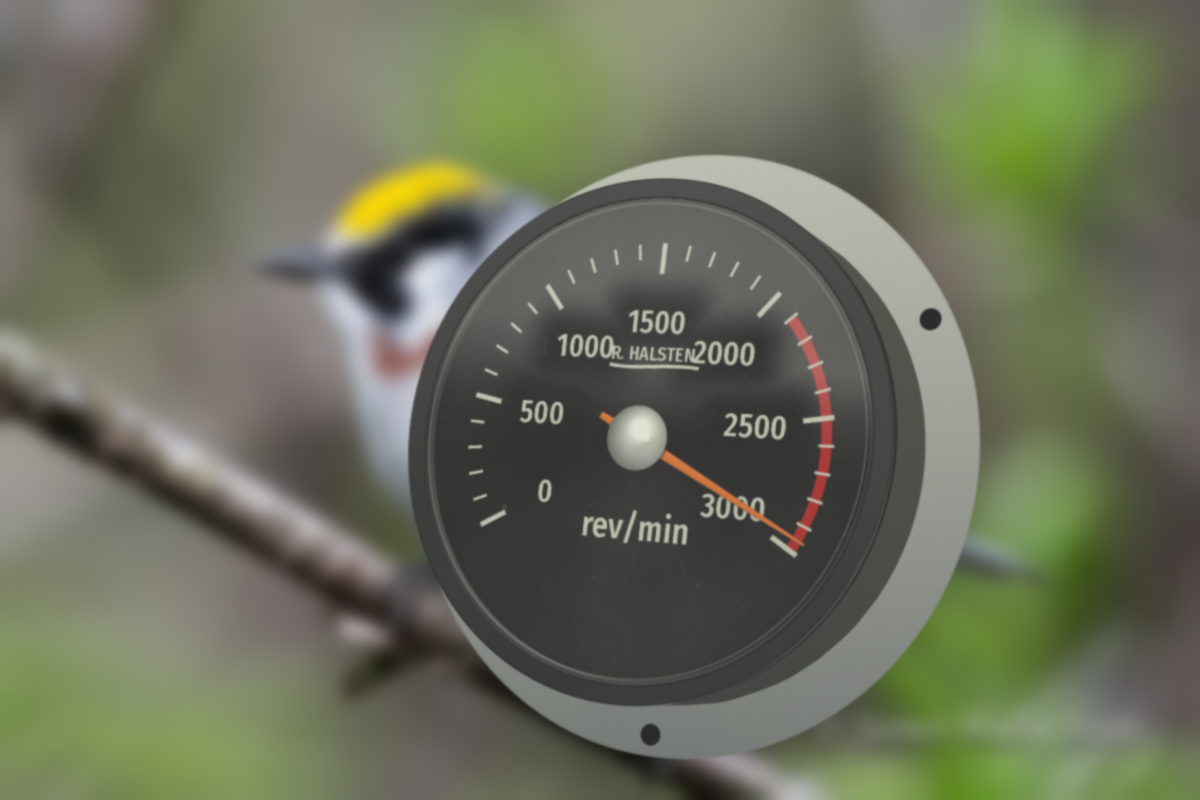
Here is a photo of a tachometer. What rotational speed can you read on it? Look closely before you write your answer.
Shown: 2950 rpm
